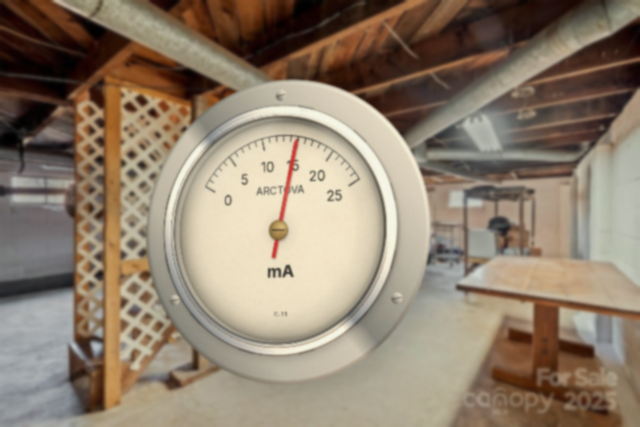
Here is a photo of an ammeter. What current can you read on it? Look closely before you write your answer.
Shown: 15 mA
